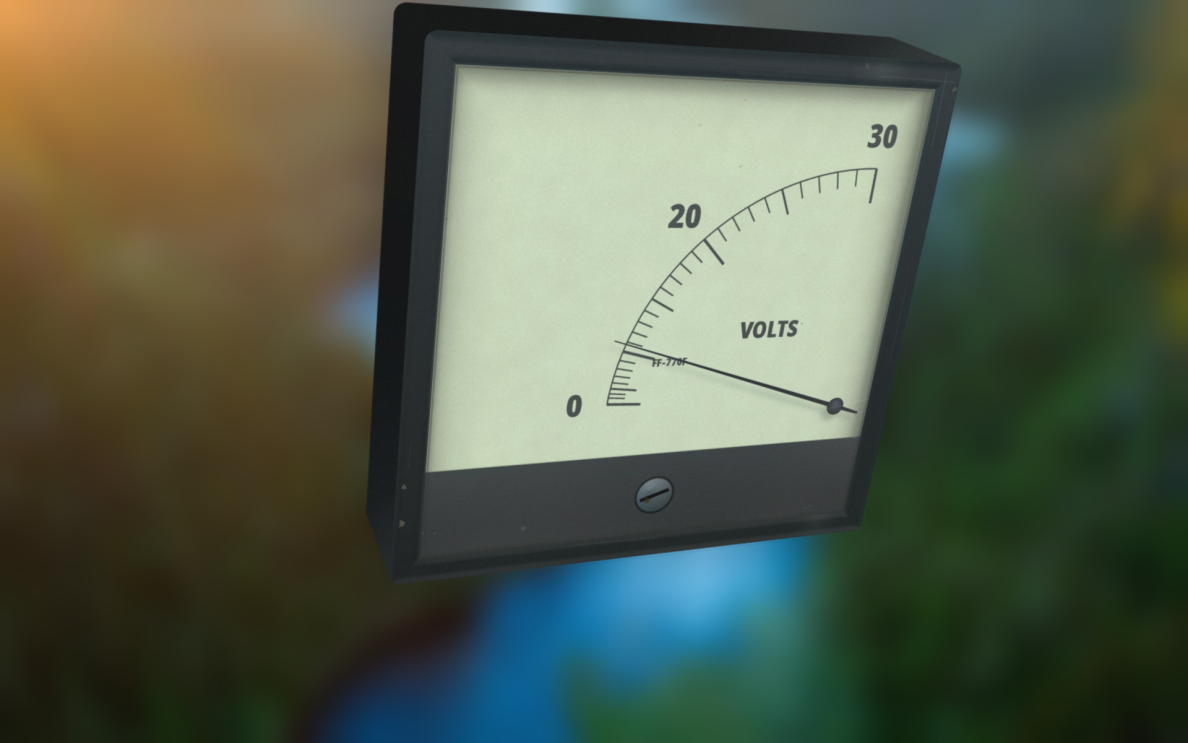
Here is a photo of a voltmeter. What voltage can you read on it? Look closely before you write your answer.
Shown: 11 V
